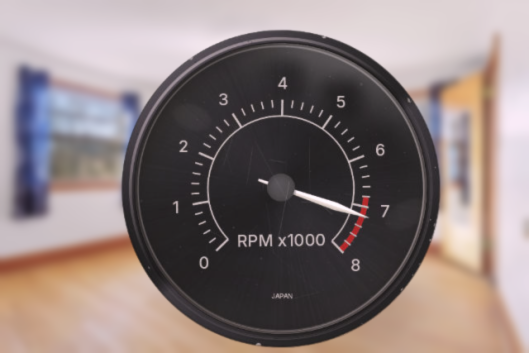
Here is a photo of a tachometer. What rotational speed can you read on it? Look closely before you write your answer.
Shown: 7200 rpm
